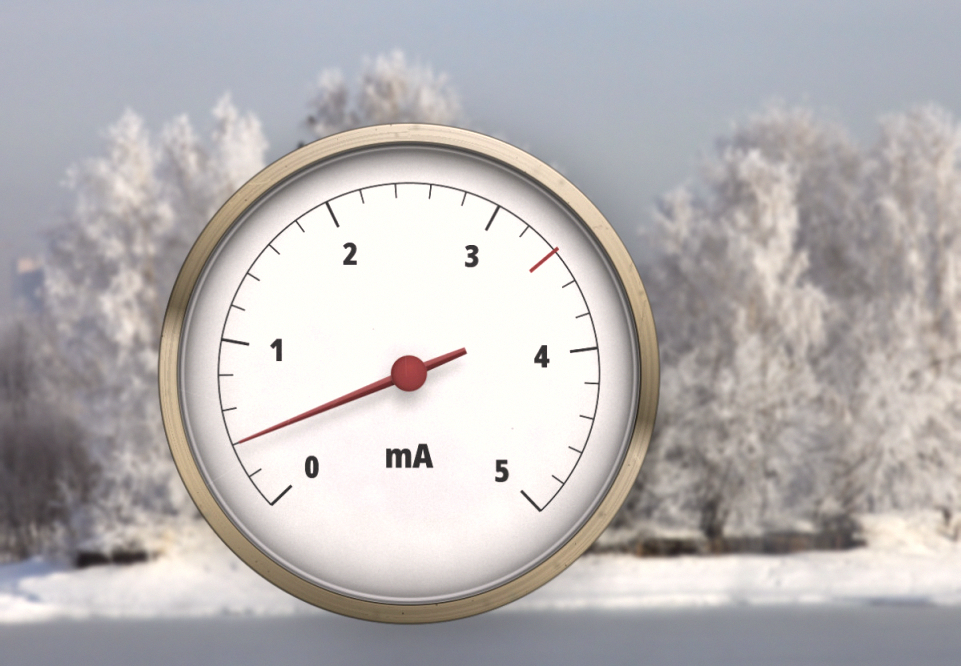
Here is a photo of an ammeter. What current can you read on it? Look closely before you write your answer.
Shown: 0.4 mA
